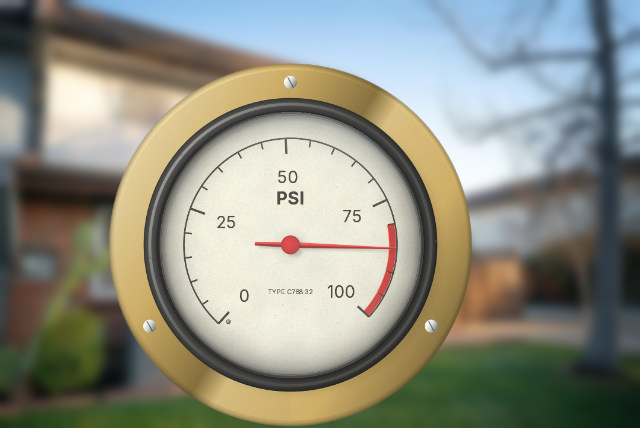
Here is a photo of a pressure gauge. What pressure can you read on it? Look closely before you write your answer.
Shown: 85 psi
